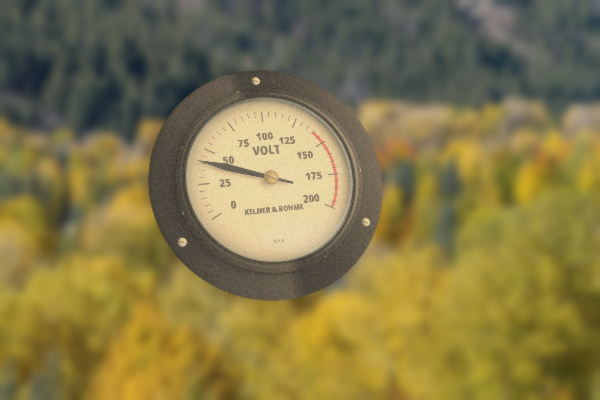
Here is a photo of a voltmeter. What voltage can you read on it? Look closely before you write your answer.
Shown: 40 V
